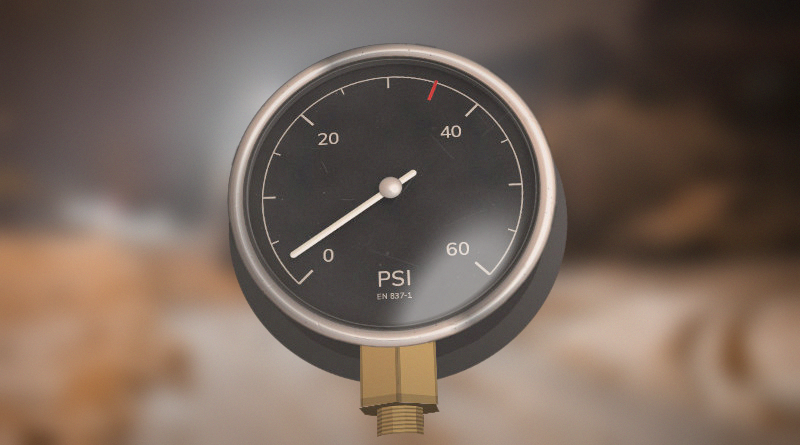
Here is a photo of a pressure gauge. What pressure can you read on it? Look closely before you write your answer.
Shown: 2.5 psi
